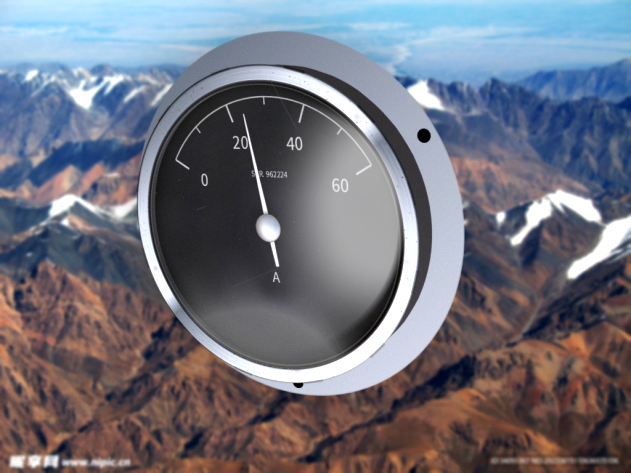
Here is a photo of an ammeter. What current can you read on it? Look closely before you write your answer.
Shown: 25 A
